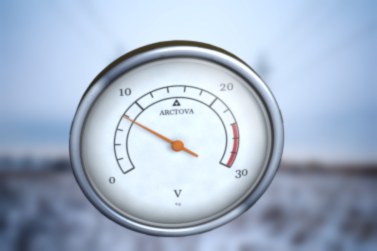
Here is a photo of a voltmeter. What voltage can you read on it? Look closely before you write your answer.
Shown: 8 V
